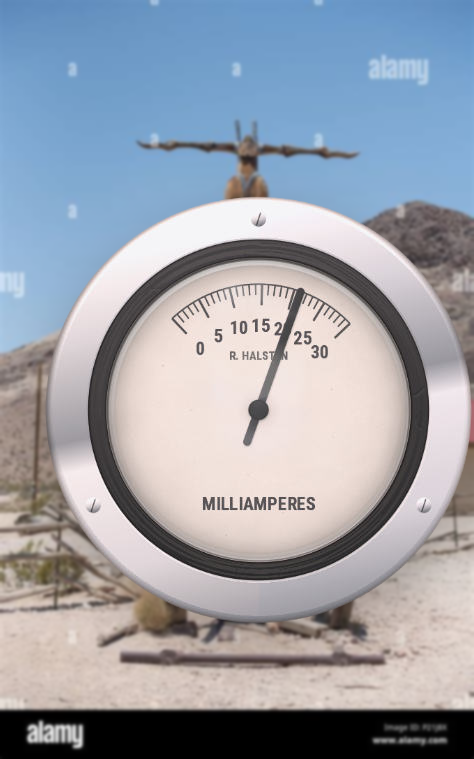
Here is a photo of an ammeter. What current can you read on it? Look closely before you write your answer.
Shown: 21 mA
